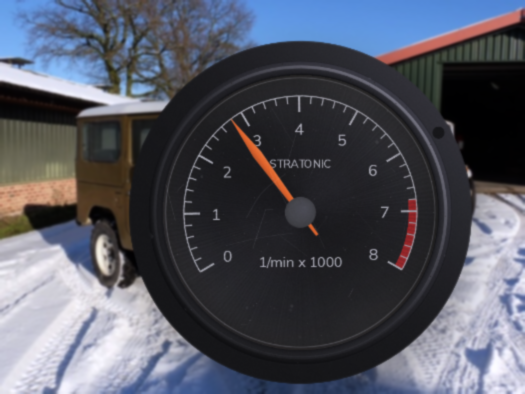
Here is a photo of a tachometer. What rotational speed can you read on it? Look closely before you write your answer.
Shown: 2800 rpm
